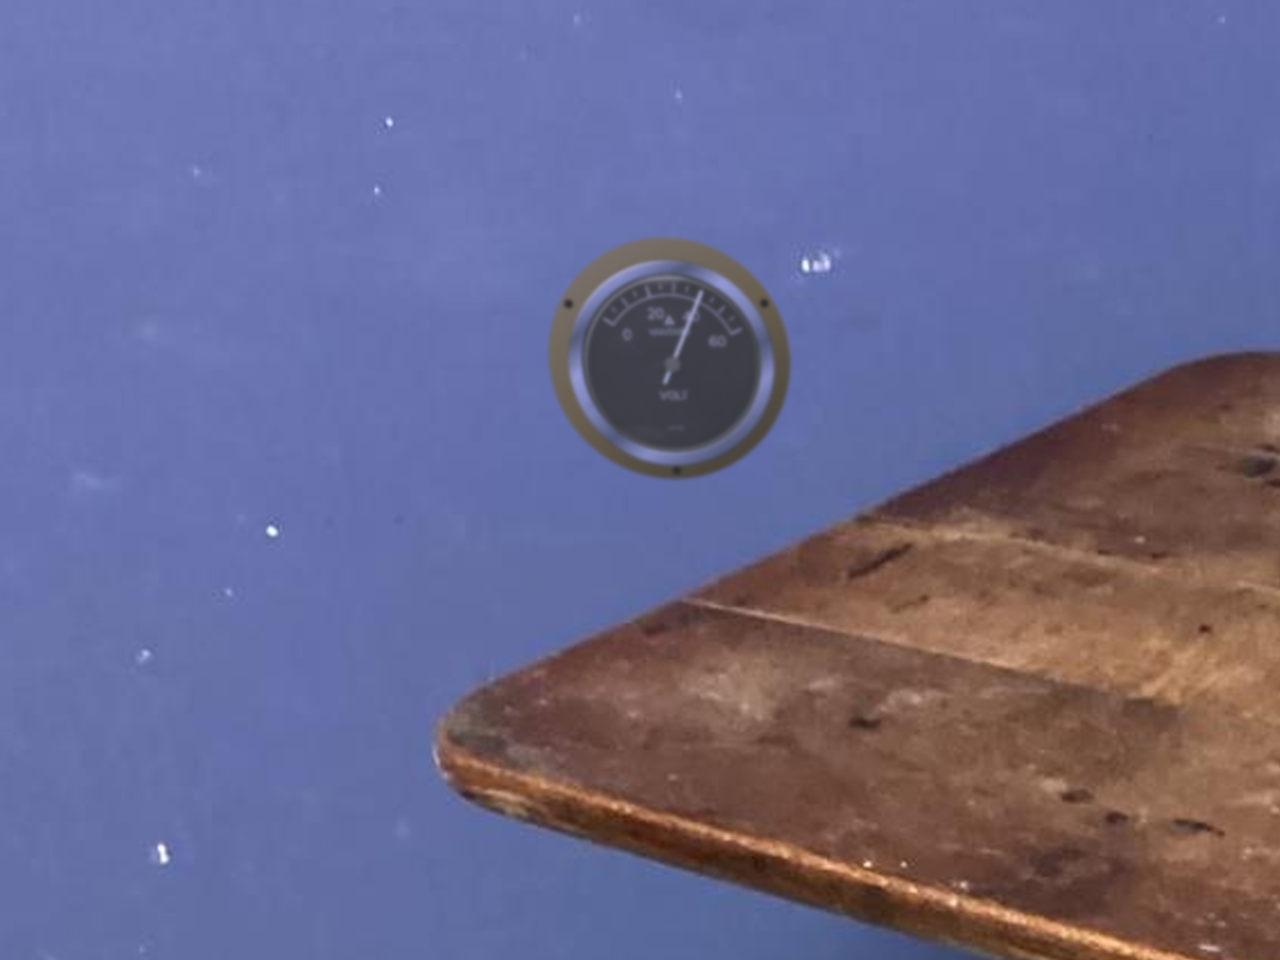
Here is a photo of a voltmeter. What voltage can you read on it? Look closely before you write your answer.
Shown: 40 V
